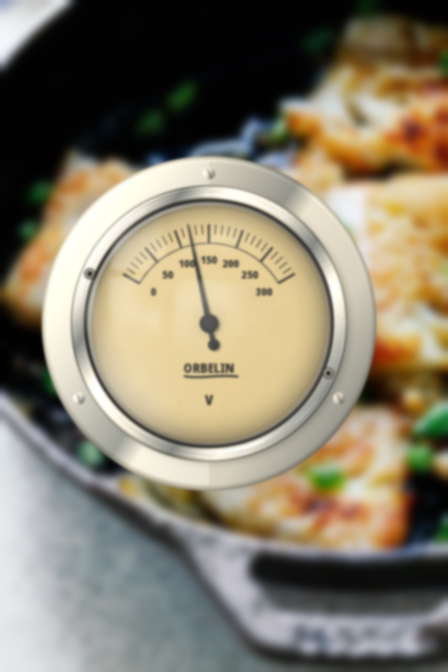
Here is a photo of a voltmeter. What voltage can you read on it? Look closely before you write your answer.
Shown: 120 V
